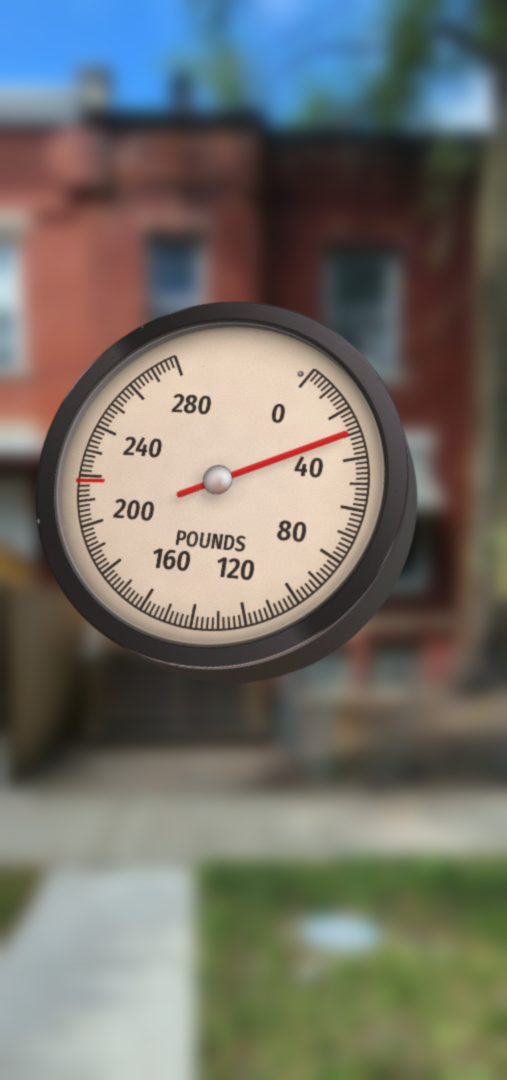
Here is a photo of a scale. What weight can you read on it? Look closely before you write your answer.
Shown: 30 lb
